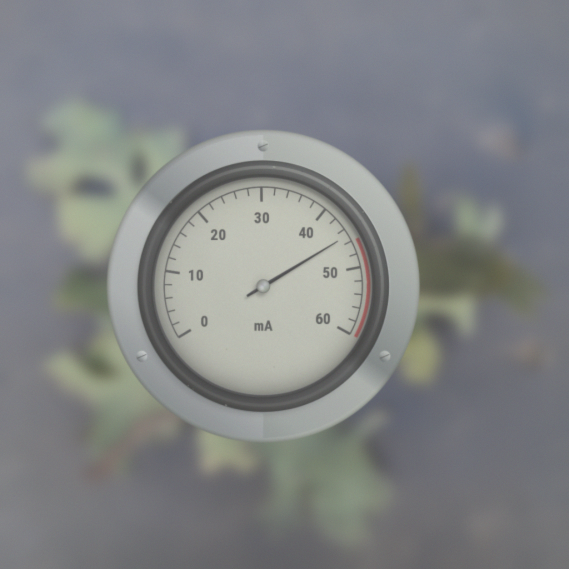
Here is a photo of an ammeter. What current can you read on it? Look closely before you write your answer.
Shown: 45 mA
